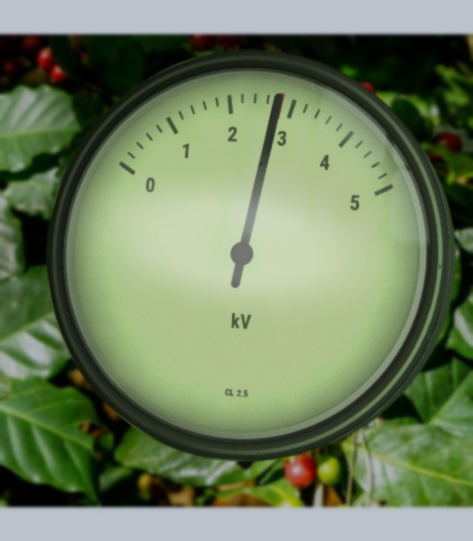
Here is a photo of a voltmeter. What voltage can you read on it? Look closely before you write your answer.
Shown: 2.8 kV
